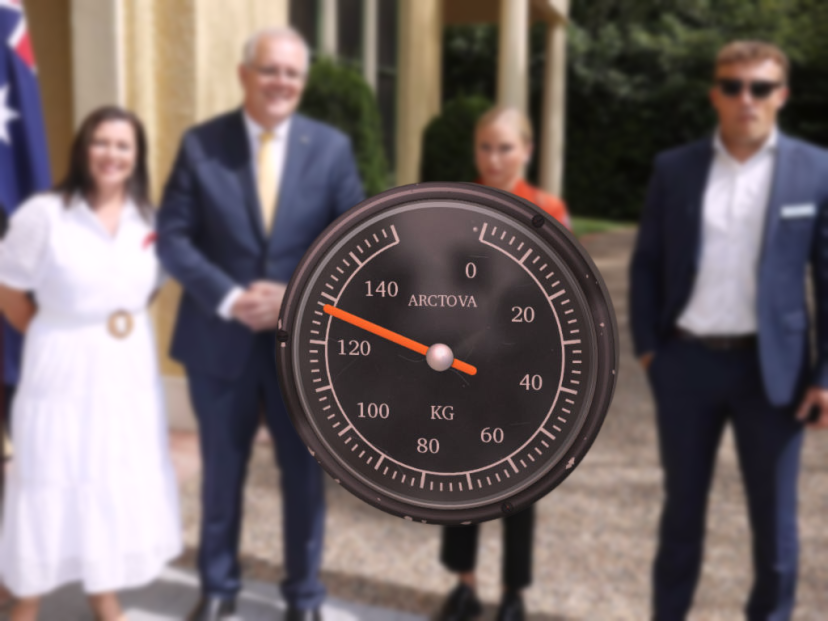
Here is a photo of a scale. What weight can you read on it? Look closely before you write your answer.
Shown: 128 kg
